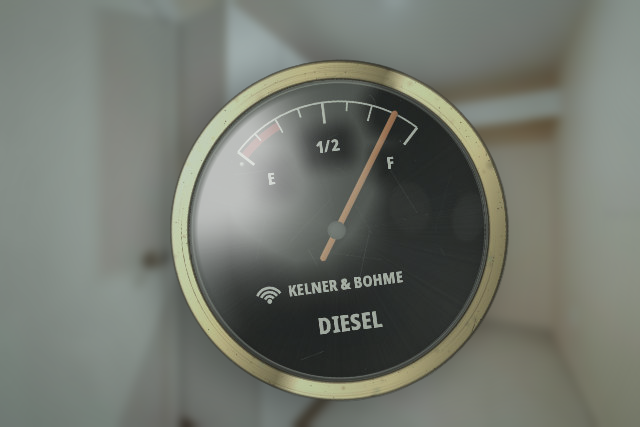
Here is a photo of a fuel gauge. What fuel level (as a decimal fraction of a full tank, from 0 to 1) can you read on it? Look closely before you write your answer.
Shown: 0.875
